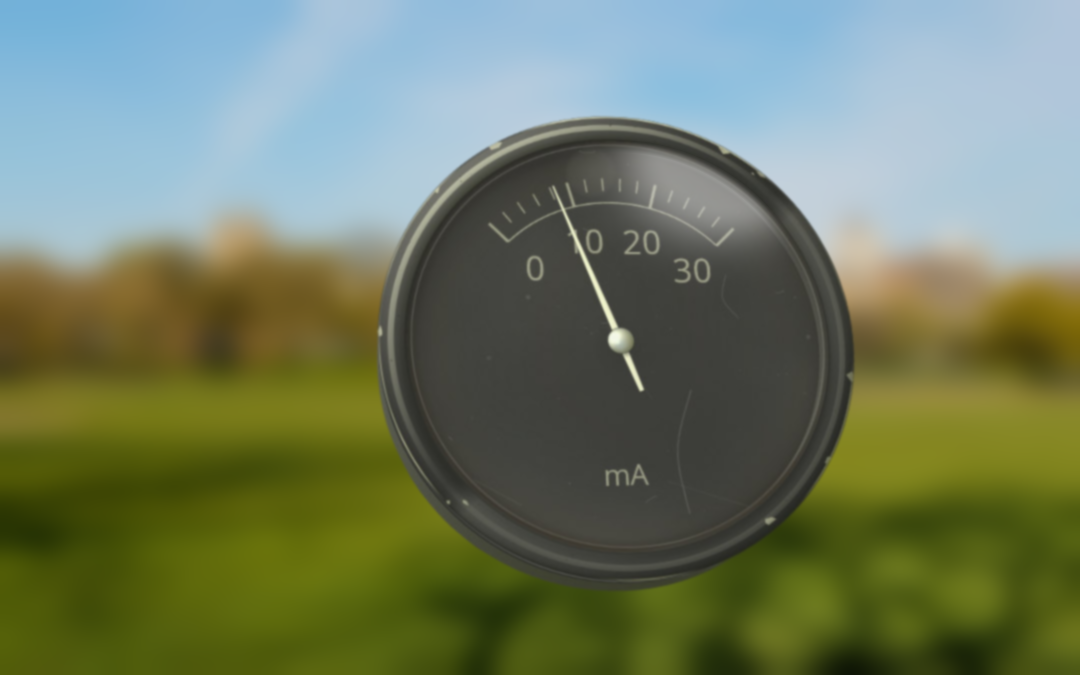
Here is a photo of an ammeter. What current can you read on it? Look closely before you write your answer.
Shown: 8 mA
